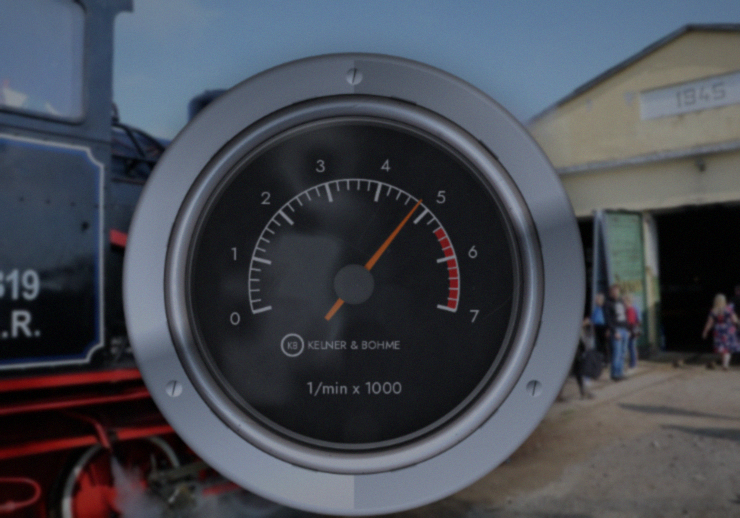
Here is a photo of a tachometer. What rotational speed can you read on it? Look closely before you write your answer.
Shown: 4800 rpm
